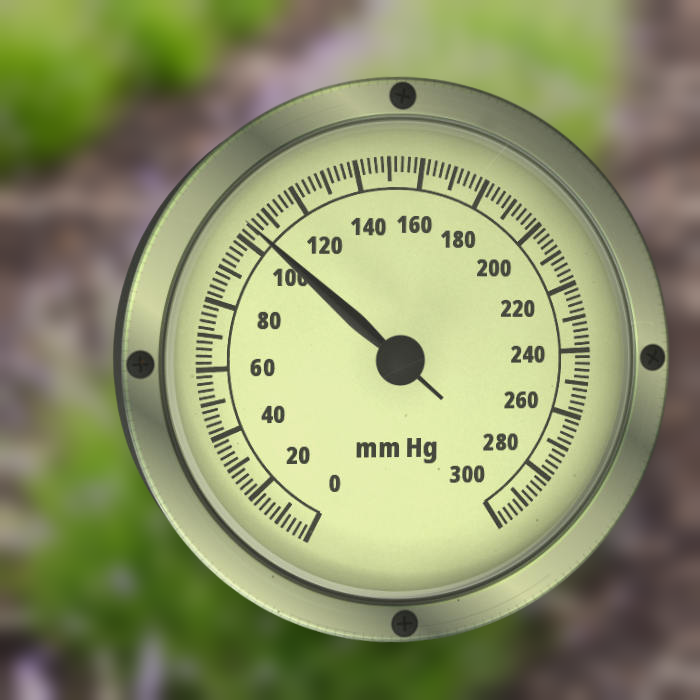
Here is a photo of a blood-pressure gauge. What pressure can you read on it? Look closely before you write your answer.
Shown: 104 mmHg
